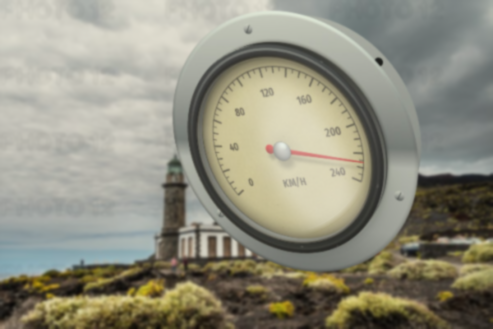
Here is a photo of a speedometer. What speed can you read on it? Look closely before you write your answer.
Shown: 225 km/h
